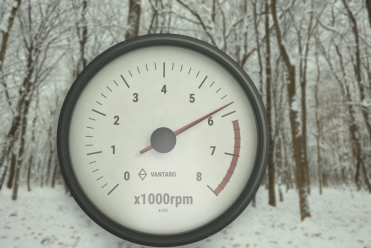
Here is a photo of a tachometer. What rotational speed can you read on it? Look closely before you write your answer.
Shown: 5800 rpm
